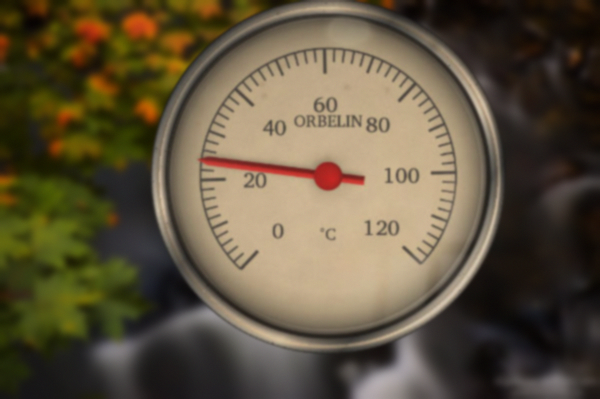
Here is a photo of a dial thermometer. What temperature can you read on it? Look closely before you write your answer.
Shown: 24 °C
